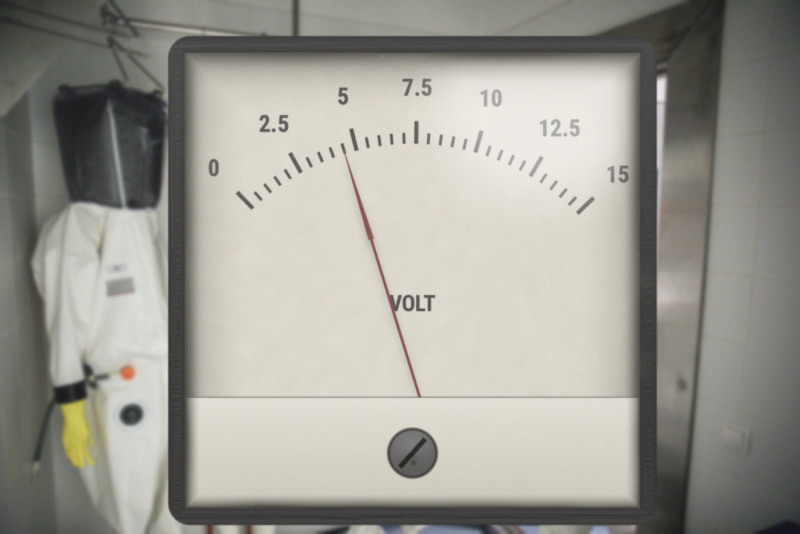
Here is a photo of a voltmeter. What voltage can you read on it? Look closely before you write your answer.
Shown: 4.5 V
